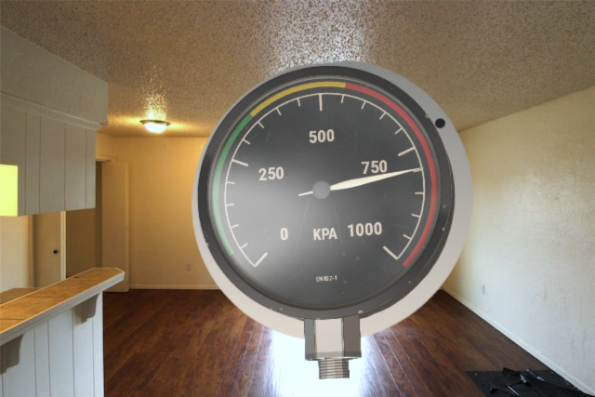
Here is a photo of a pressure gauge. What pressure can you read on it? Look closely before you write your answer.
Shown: 800 kPa
